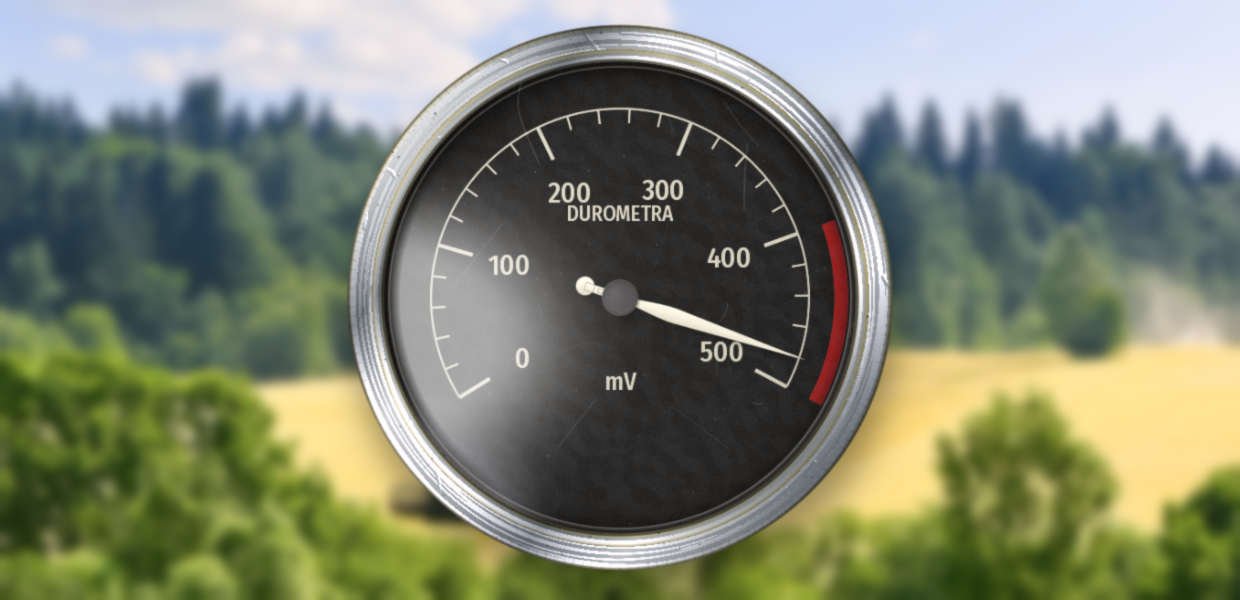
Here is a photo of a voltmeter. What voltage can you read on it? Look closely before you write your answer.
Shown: 480 mV
